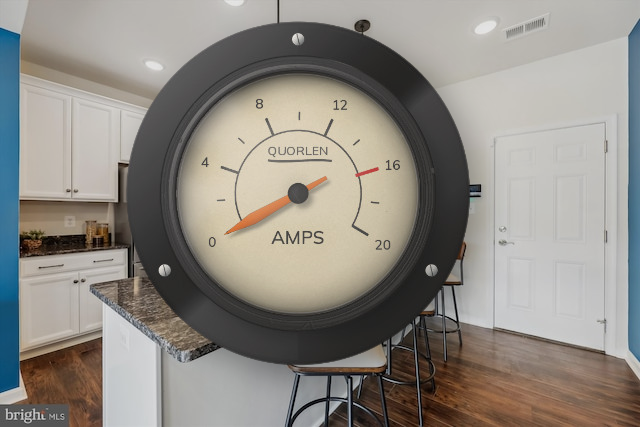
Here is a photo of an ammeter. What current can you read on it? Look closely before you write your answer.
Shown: 0 A
